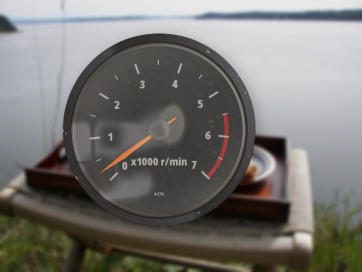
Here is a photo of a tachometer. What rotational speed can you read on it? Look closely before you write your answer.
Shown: 250 rpm
